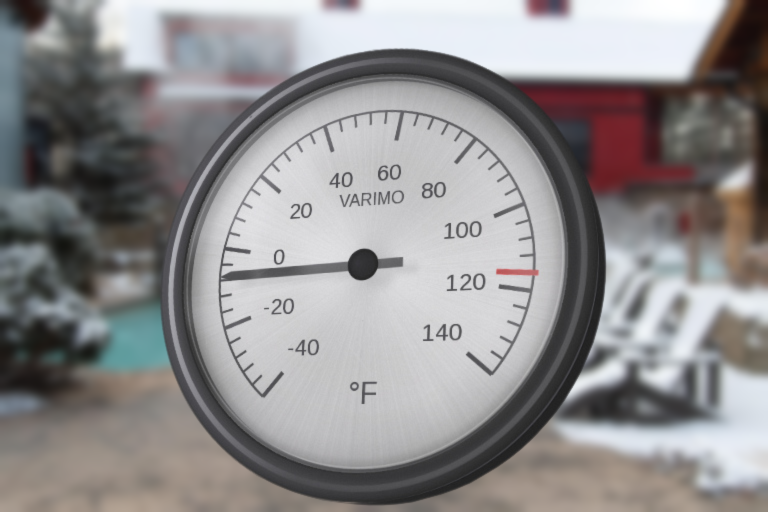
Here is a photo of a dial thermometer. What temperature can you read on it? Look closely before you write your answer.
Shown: -8 °F
